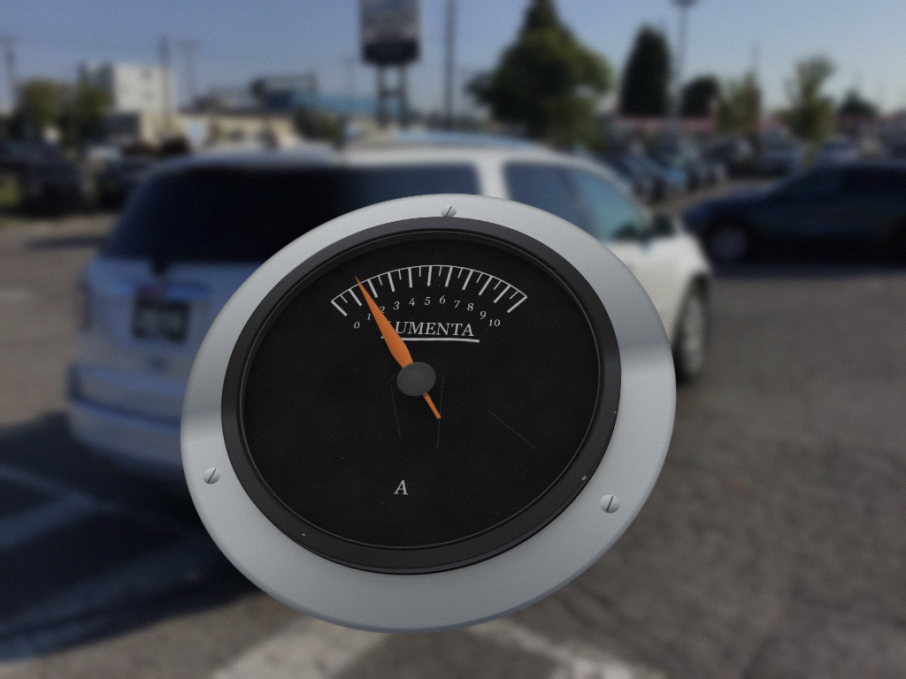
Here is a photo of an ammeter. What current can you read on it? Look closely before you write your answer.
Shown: 1.5 A
